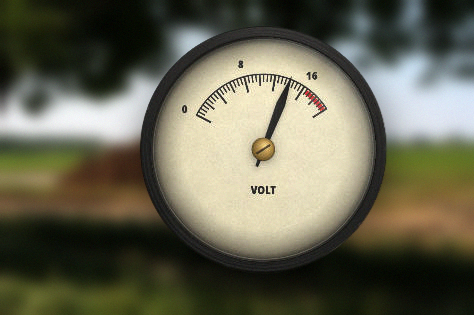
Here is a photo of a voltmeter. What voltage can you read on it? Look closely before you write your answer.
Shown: 14 V
